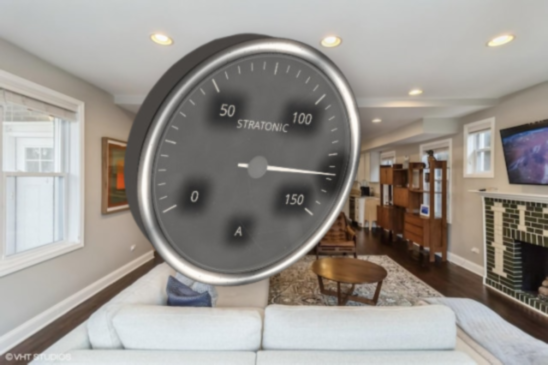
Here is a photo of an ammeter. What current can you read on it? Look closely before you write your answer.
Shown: 132.5 A
